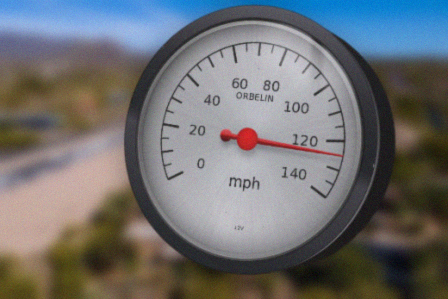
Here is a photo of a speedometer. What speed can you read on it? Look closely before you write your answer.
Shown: 125 mph
